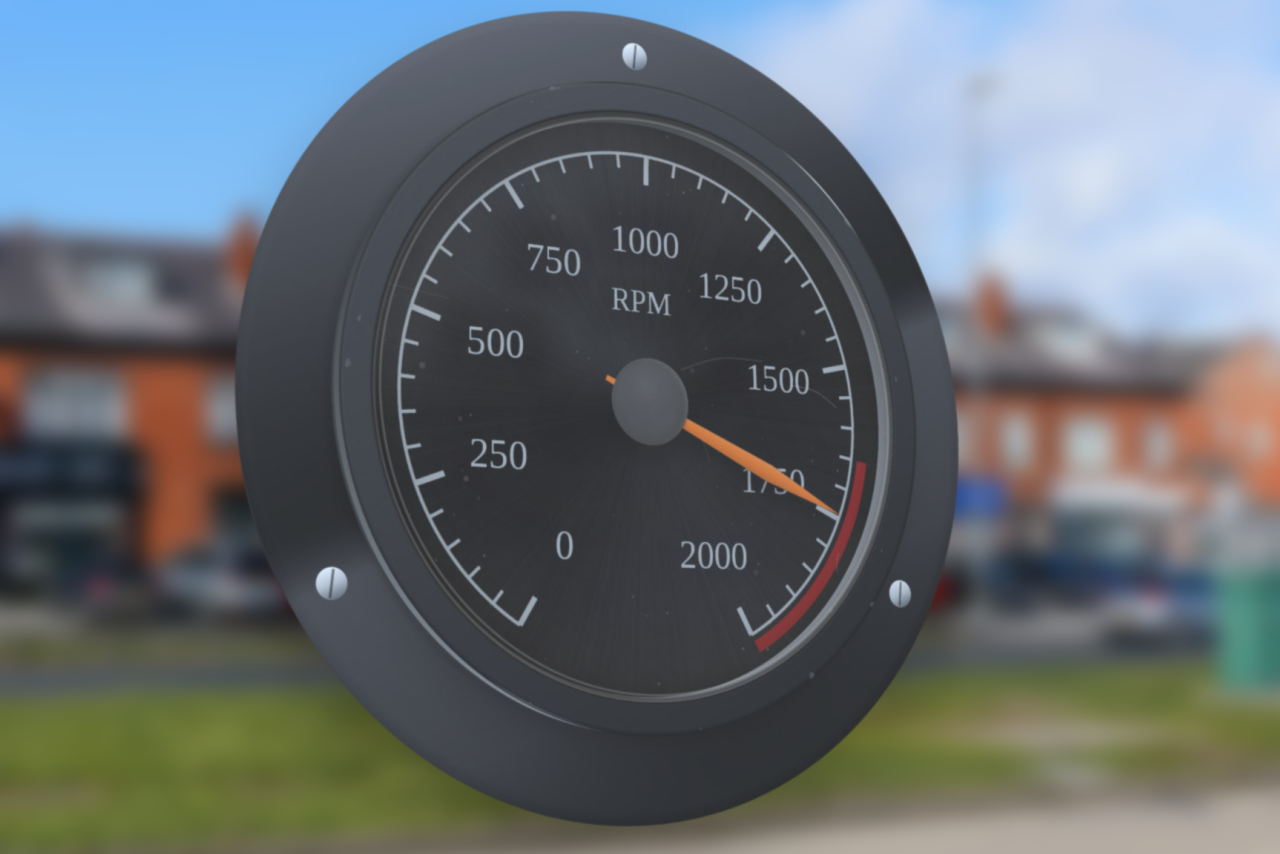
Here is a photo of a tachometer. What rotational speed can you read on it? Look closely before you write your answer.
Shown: 1750 rpm
